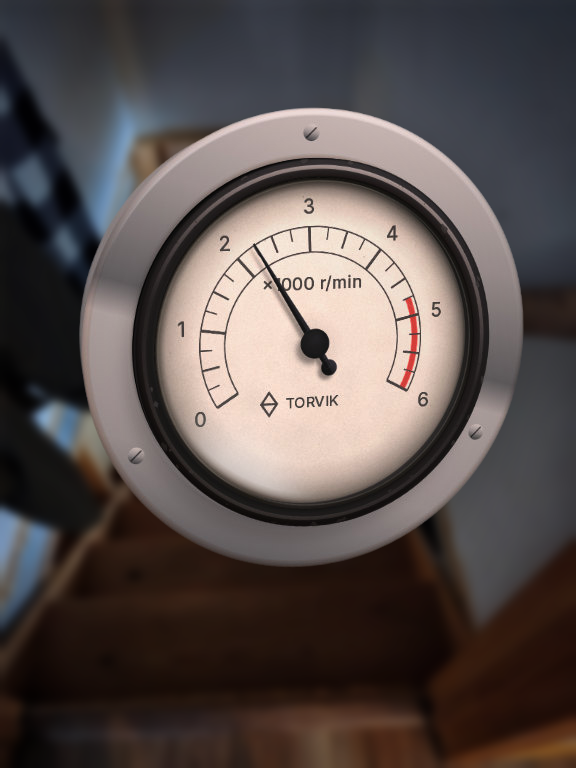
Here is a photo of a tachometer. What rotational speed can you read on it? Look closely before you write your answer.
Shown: 2250 rpm
